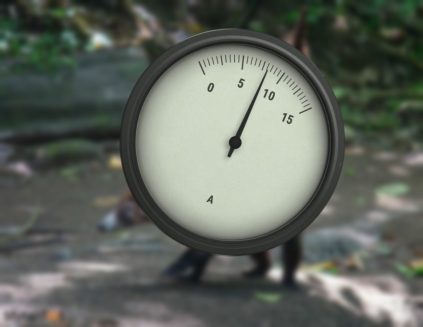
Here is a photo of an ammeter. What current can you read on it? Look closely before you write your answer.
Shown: 8 A
